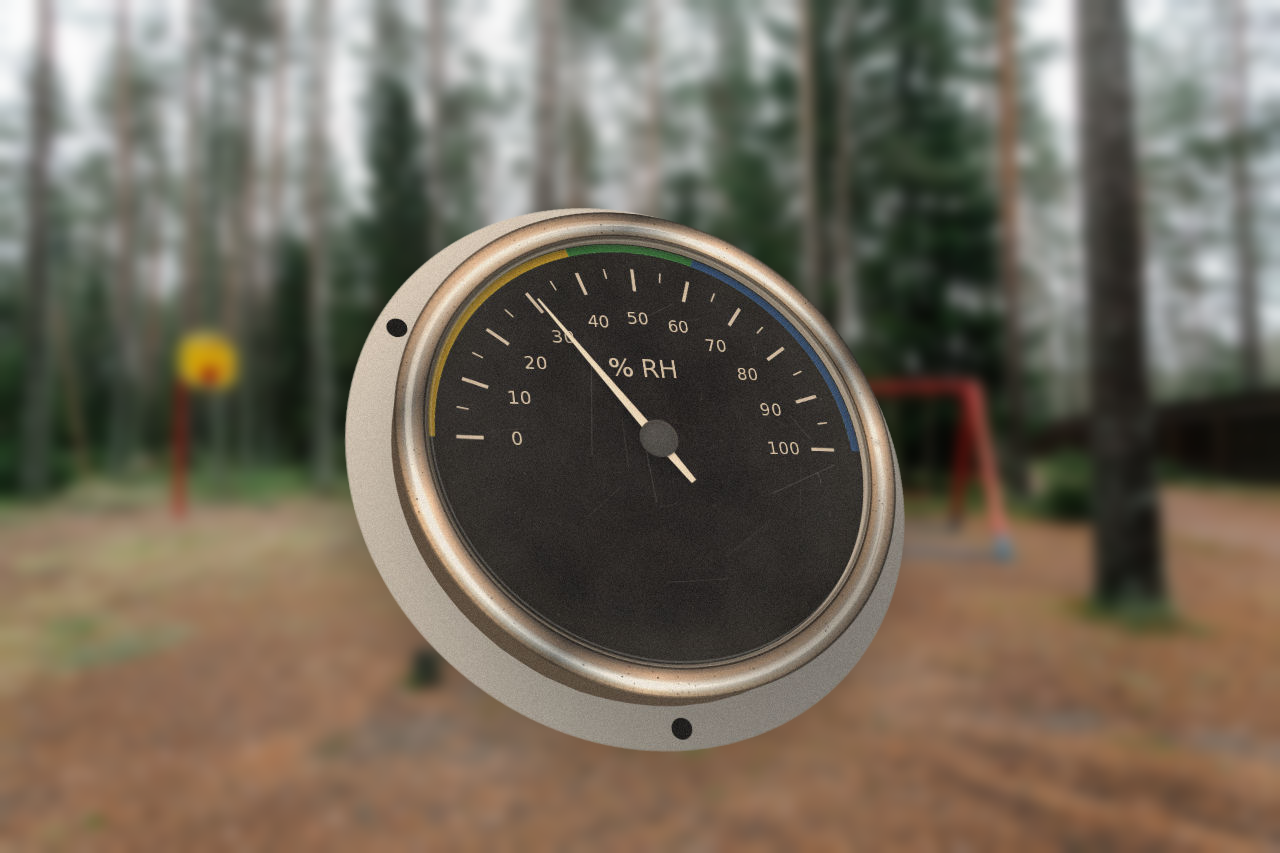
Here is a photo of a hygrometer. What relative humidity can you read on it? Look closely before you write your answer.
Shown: 30 %
